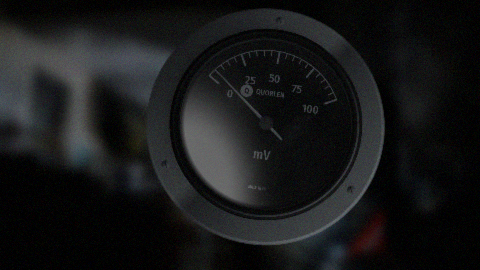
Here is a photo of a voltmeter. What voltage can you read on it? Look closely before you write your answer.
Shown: 5 mV
